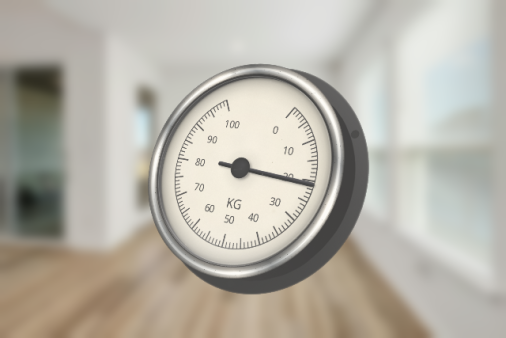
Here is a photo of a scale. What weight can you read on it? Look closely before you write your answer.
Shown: 21 kg
